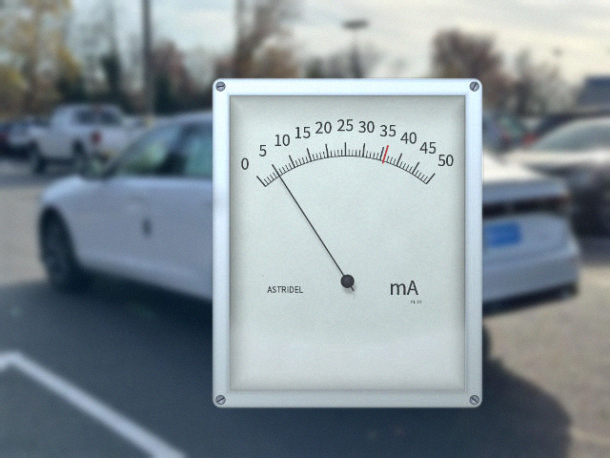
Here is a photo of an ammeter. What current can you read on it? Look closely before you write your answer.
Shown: 5 mA
